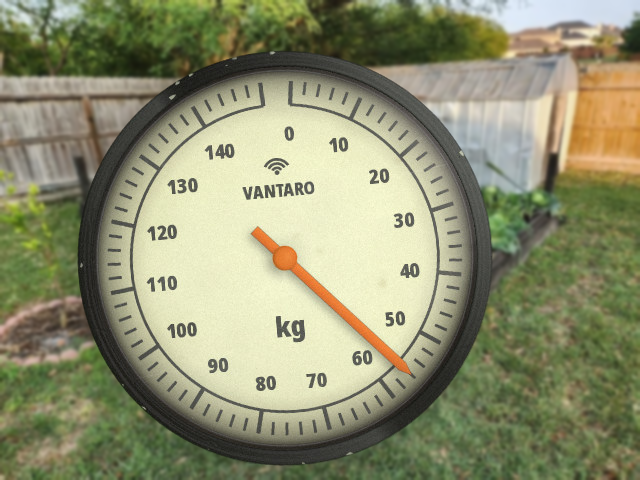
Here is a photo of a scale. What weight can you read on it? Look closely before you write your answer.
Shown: 56 kg
